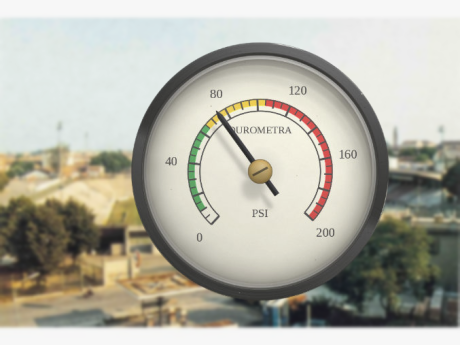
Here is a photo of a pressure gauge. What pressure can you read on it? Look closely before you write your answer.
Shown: 75 psi
